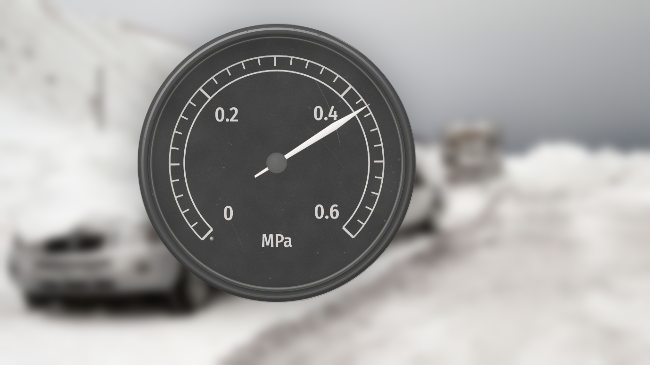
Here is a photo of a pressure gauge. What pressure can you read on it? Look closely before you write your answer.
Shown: 0.43 MPa
